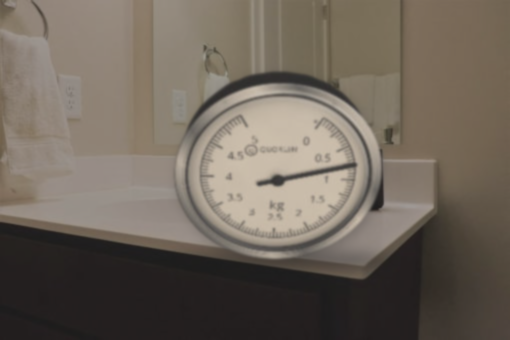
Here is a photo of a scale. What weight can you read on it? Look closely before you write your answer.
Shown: 0.75 kg
